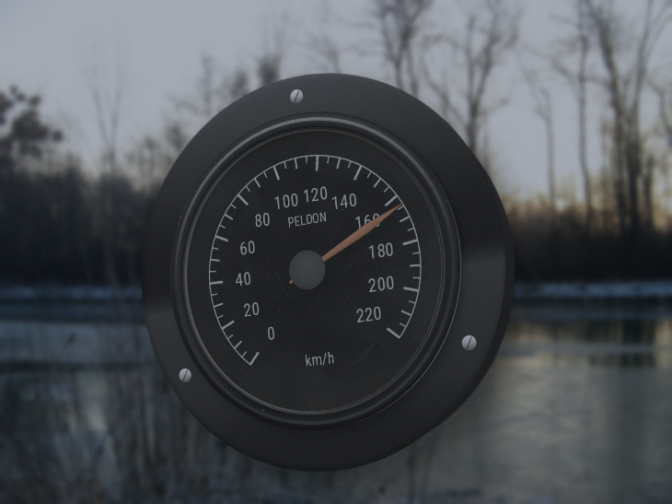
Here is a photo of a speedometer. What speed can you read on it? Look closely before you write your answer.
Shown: 165 km/h
